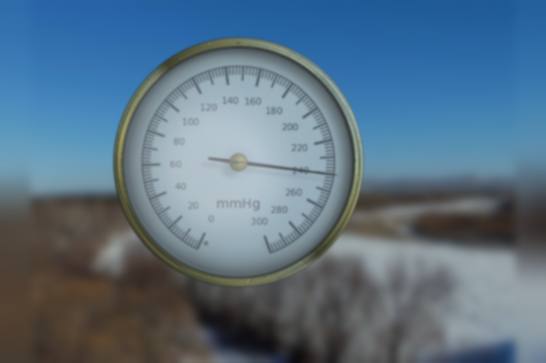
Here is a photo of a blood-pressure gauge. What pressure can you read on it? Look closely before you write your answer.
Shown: 240 mmHg
